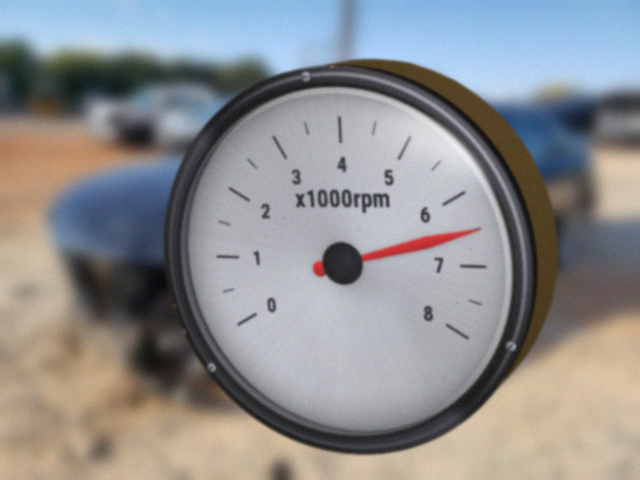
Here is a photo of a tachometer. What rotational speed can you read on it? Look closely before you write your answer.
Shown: 6500 rpm
